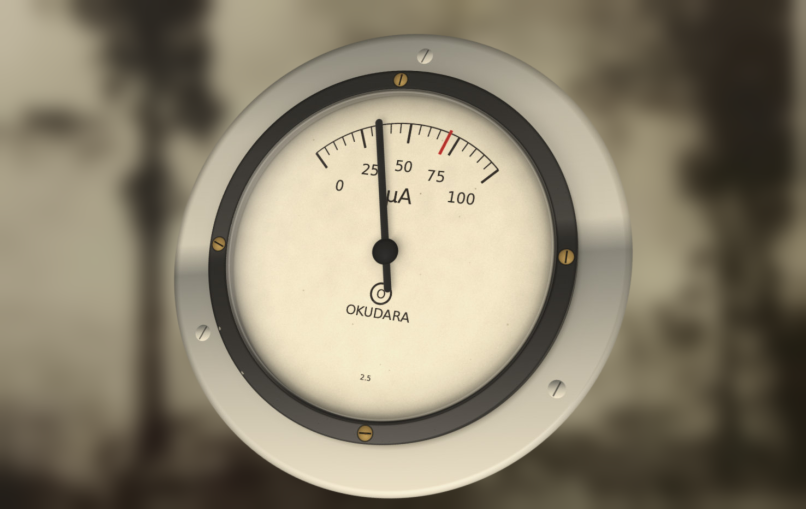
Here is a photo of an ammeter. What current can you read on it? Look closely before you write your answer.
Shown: 35 µA
